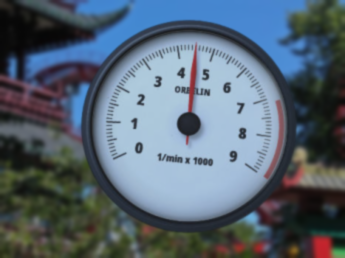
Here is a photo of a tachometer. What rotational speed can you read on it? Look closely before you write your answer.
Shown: 4500 rpm
